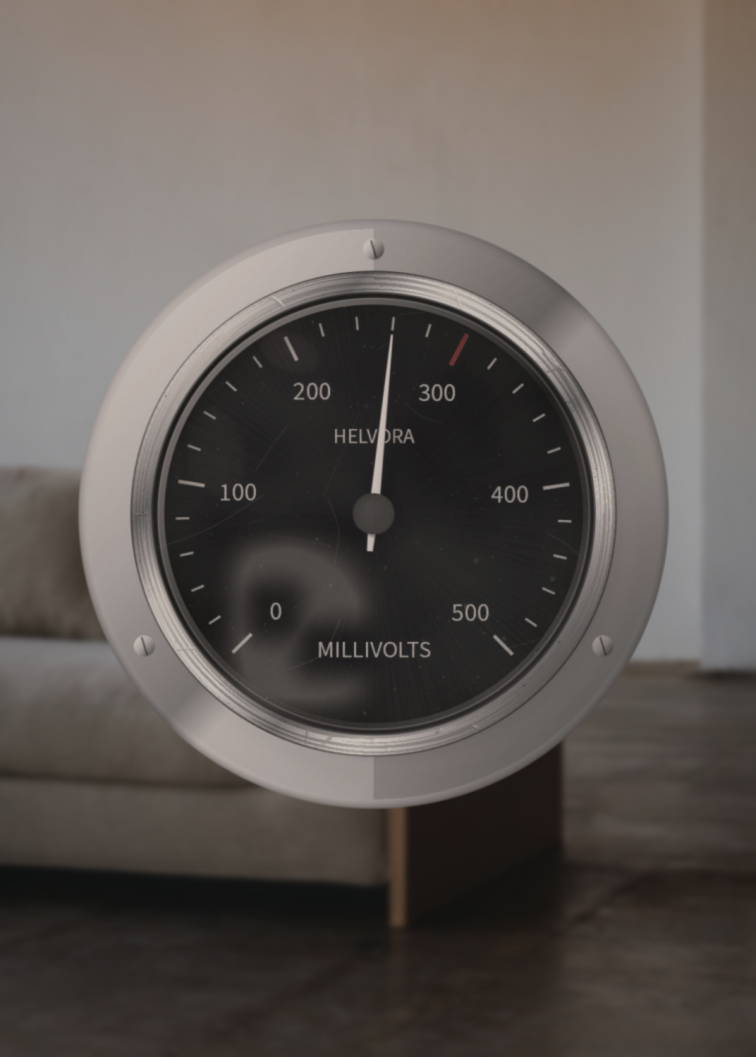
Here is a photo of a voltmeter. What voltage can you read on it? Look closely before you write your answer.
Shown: 260 mV
